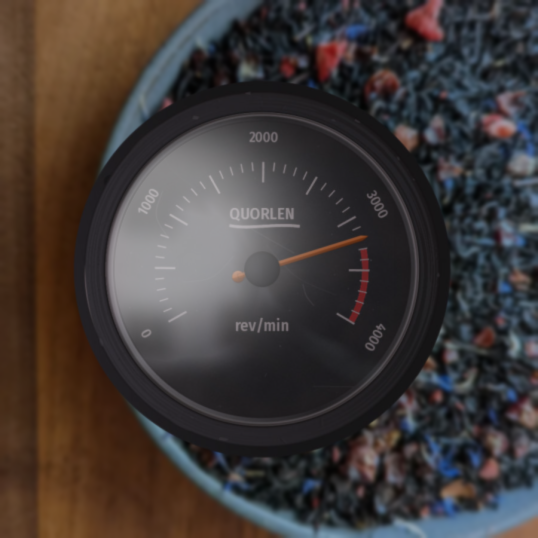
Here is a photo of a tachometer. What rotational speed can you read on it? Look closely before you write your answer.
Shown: 3200 rpm
